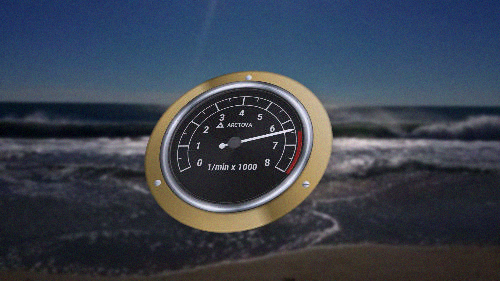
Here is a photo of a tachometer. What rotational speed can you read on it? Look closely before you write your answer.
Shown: 6500 rpm
